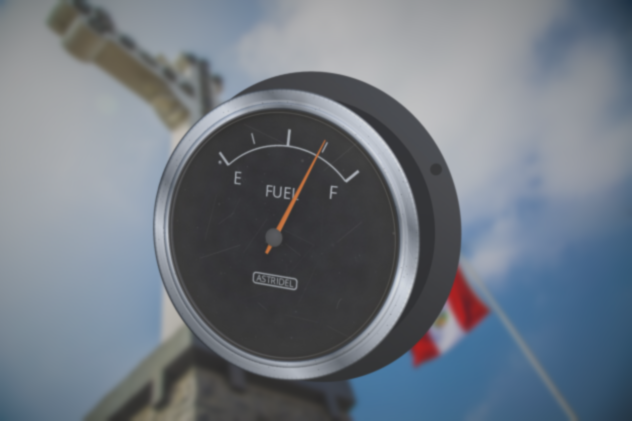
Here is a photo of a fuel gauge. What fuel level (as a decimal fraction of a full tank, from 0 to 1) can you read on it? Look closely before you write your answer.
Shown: 0.75
